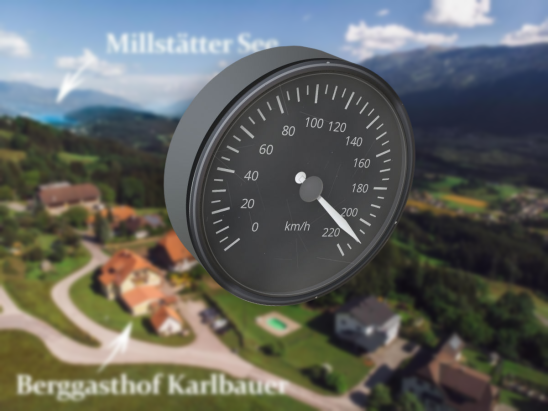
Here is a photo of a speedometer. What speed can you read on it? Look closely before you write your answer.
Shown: 210 km/h
